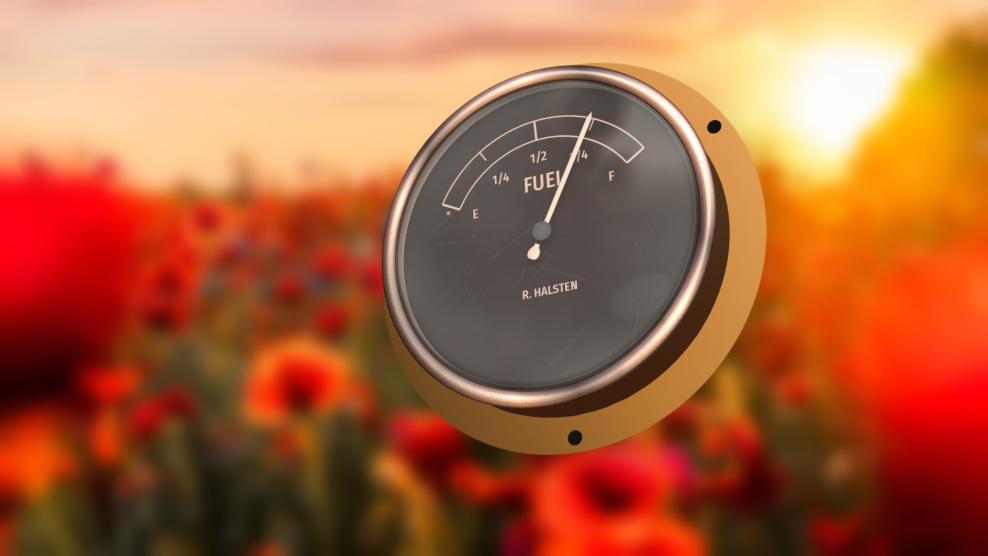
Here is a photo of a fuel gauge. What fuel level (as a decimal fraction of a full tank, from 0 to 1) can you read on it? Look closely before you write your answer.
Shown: 0.75
